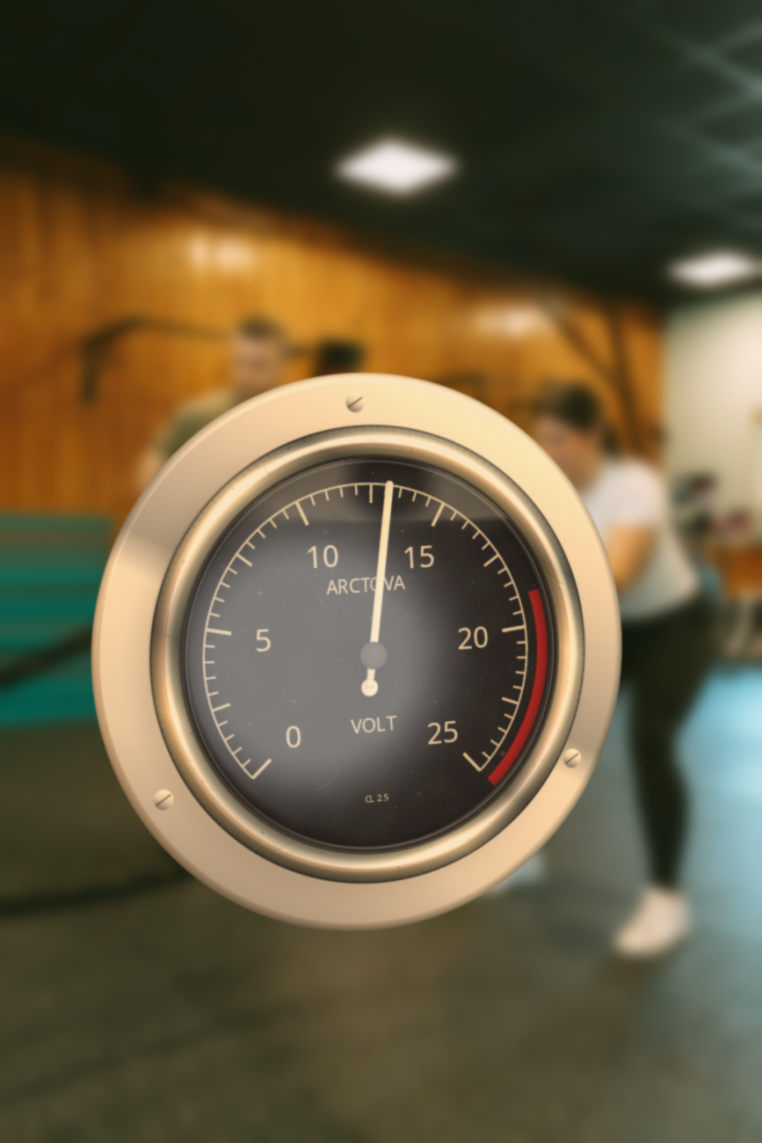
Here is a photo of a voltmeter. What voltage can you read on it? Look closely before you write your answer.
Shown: 13 V
